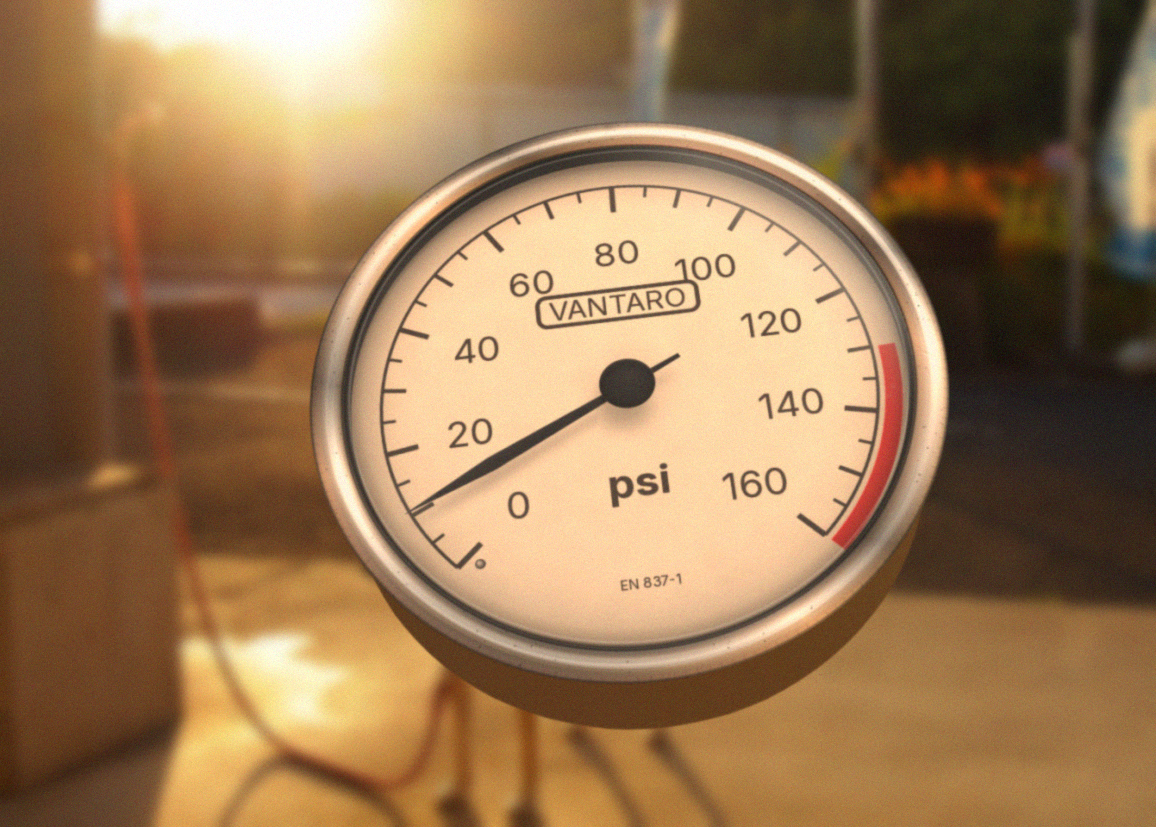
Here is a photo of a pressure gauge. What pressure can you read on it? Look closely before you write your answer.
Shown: 10 psi
